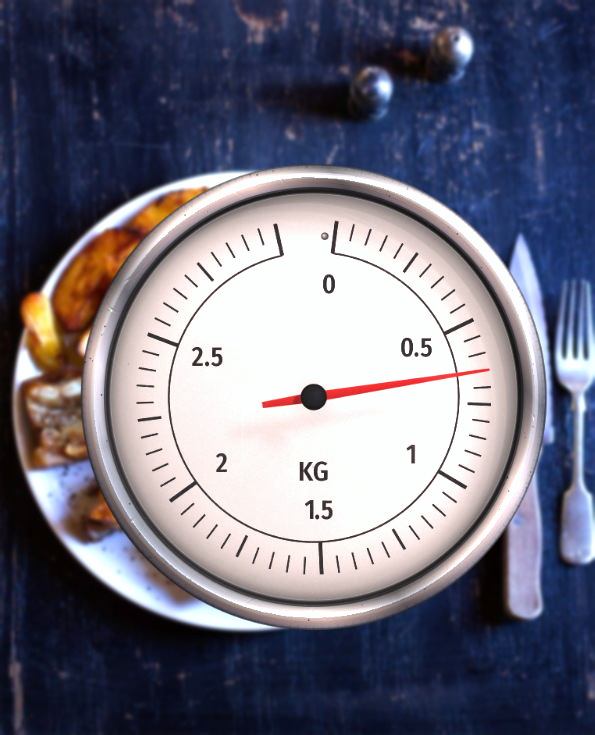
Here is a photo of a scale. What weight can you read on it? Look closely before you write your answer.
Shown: 0.65 kg
